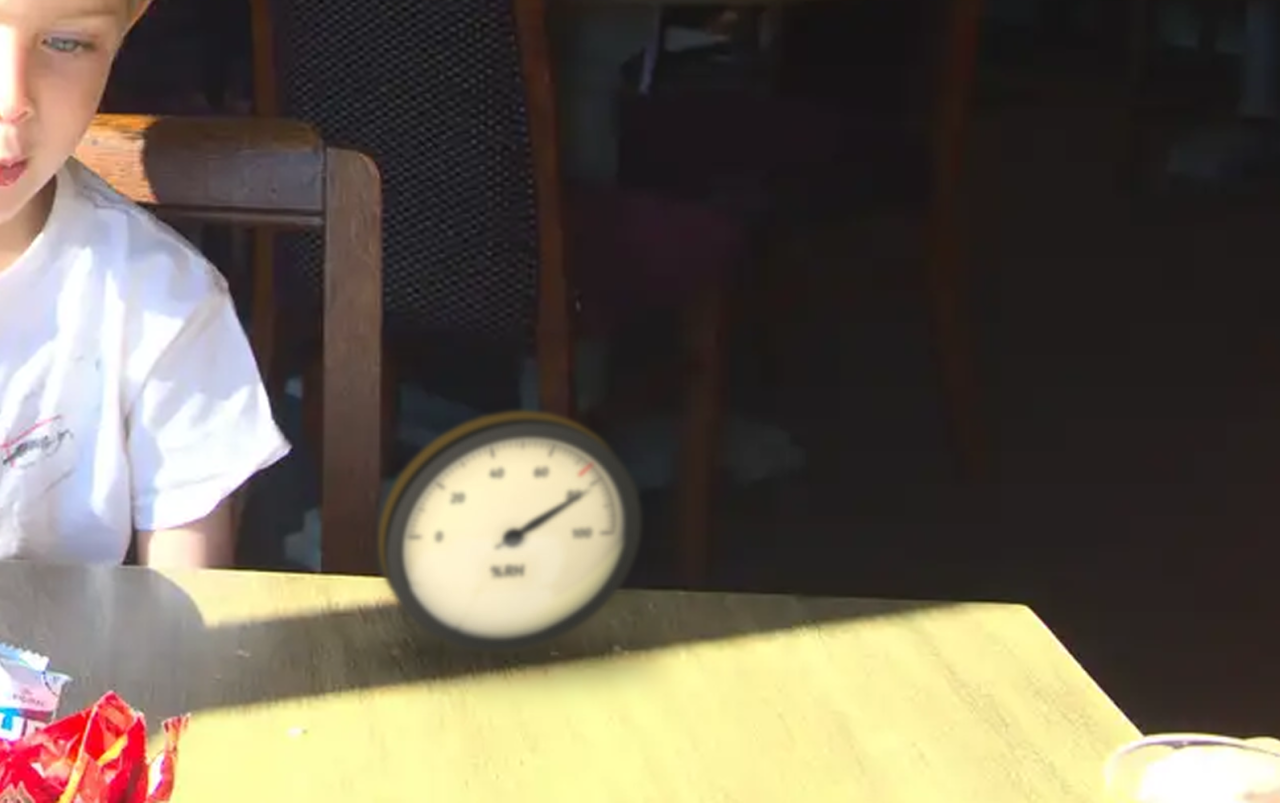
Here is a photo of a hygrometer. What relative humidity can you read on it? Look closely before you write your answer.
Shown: 80 %
